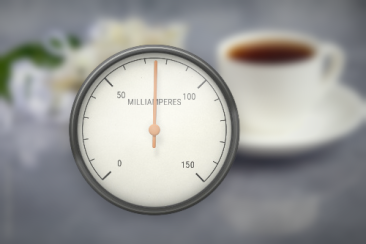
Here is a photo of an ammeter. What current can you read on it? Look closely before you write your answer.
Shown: 75 mA
